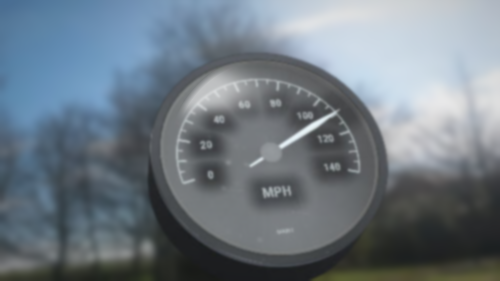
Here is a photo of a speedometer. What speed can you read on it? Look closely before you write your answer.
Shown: 110 mph
